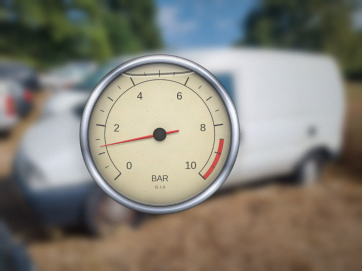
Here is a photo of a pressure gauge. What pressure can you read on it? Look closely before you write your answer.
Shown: 1.25 bar
